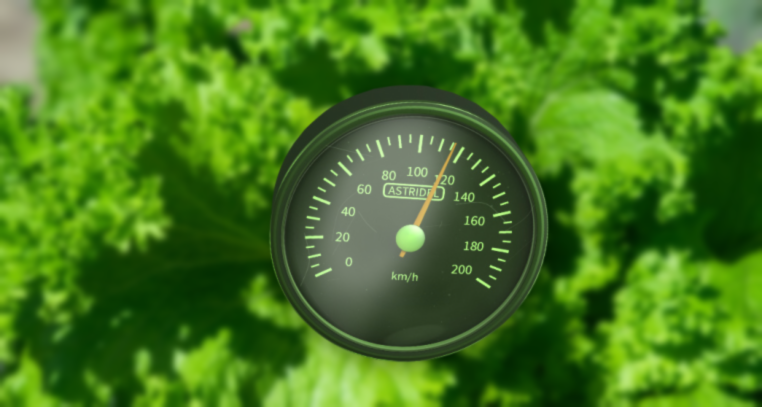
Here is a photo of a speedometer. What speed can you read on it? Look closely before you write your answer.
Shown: 115 km/h
